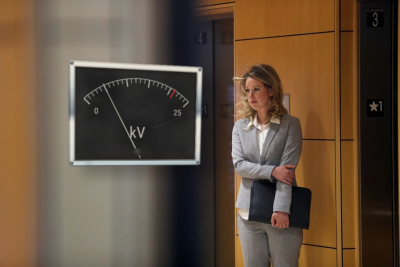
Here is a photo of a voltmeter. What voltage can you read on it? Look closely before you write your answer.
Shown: 5 kV
